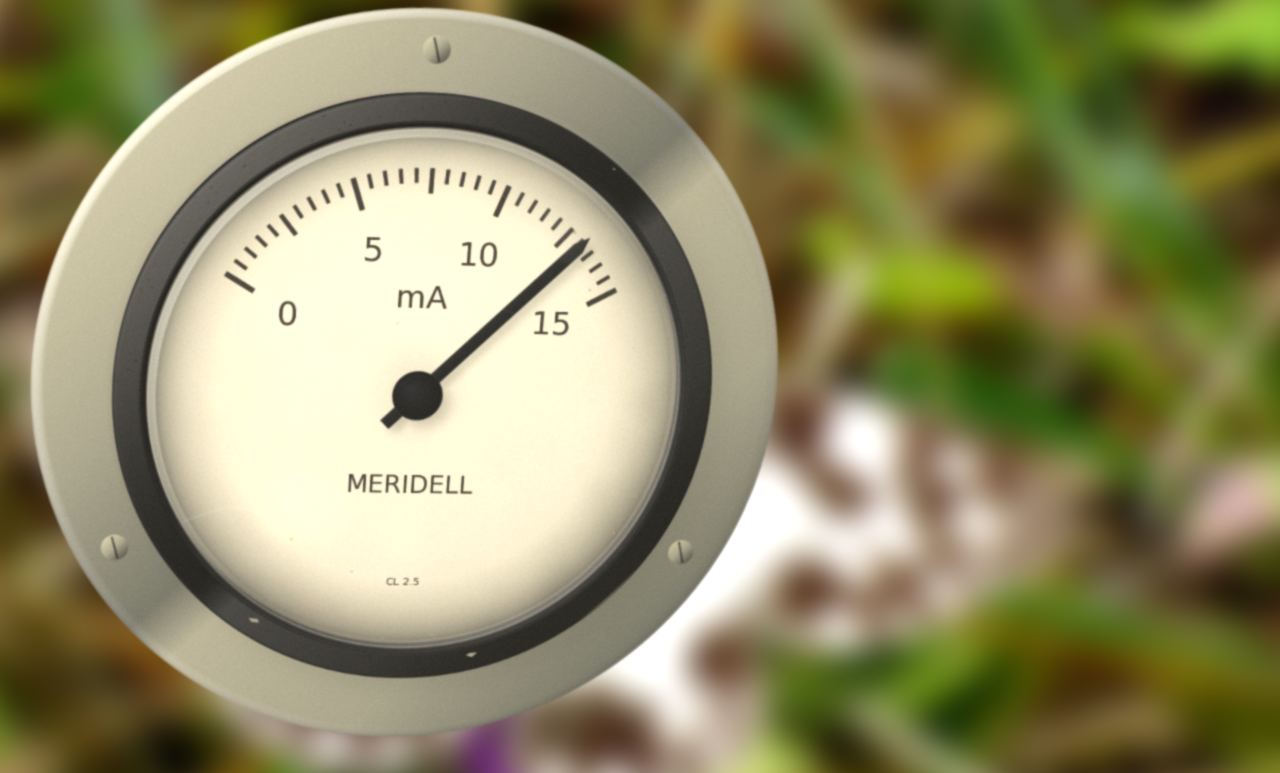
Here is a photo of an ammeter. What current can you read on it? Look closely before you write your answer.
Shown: 13 mA
